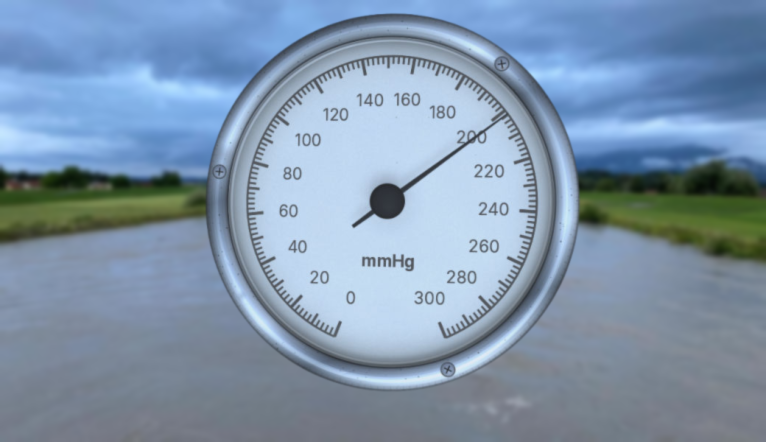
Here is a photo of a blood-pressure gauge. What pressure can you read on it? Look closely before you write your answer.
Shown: 202 mmHg
